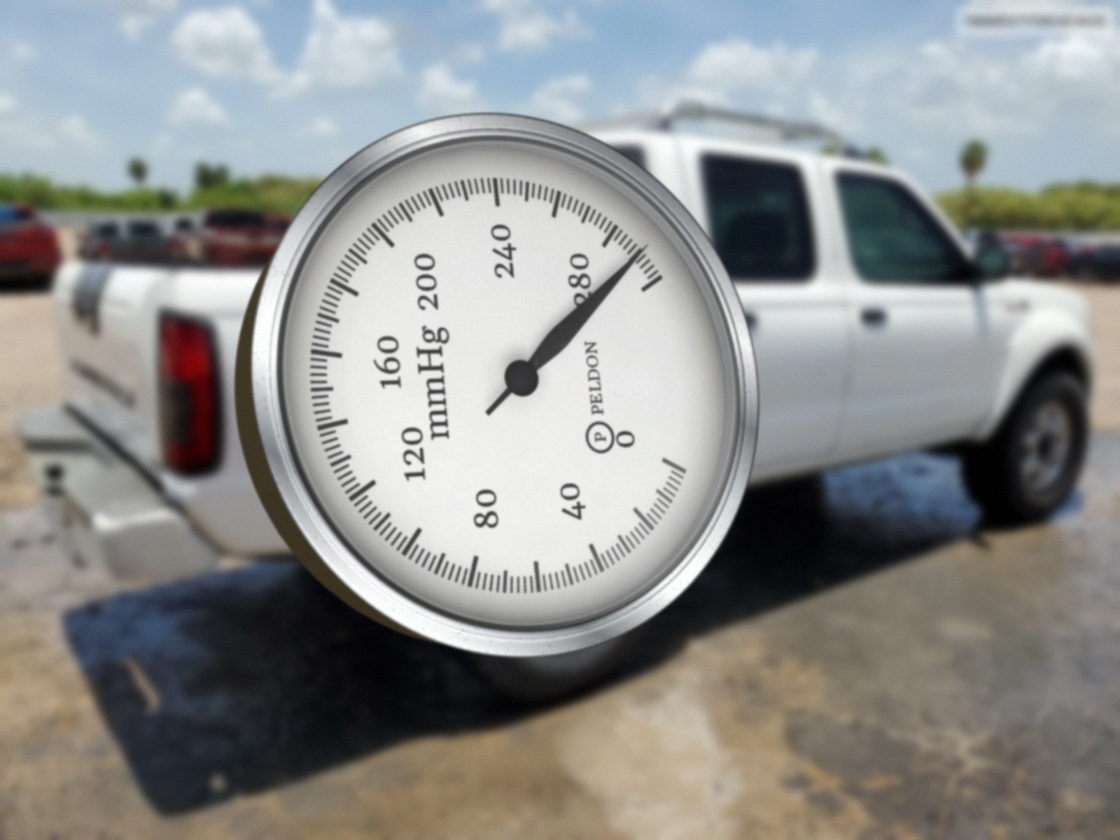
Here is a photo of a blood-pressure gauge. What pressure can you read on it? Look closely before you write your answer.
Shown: 290 mmHg
